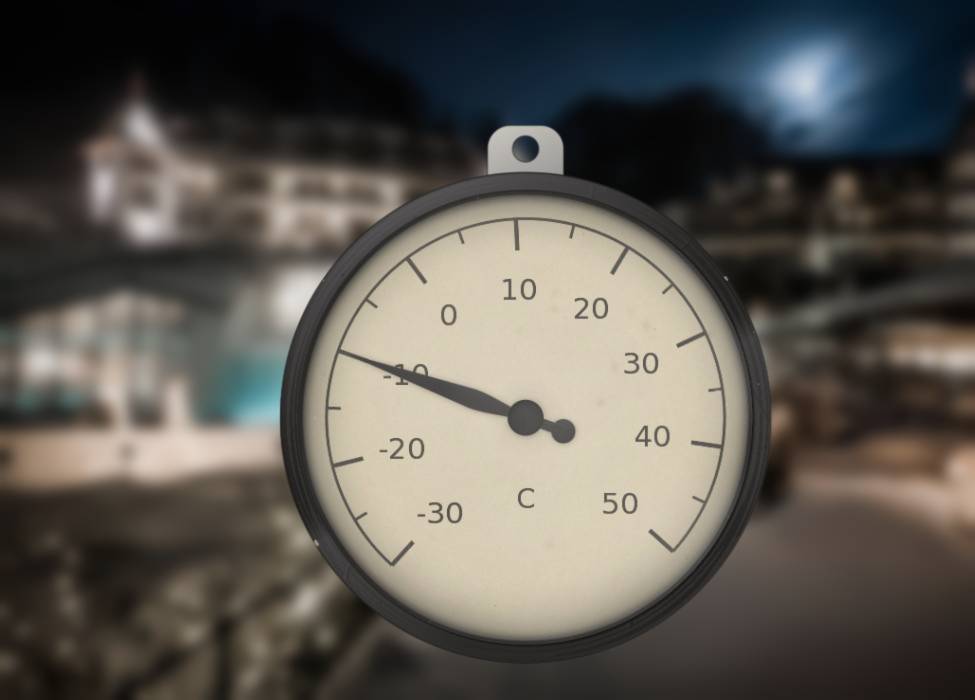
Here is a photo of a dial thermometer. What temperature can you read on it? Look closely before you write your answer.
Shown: -10 °C
